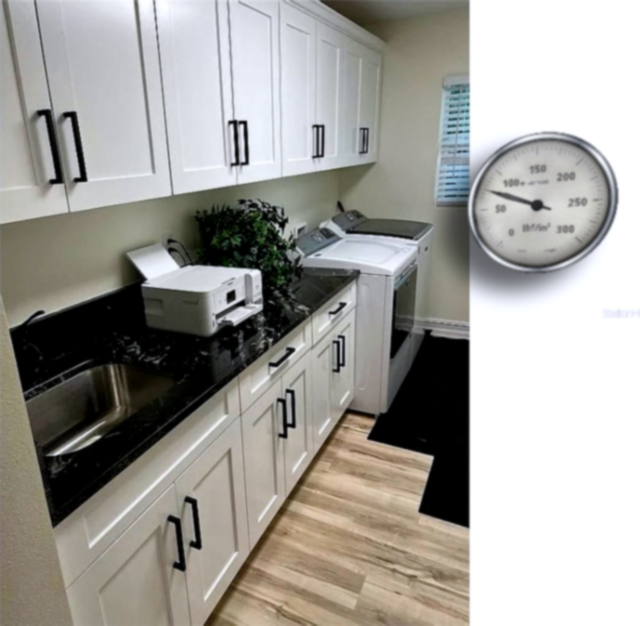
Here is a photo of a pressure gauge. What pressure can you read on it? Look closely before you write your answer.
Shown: 75 psi
